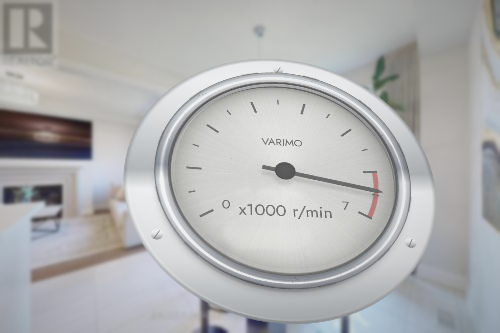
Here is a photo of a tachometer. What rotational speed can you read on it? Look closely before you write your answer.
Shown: 6500 rpm
